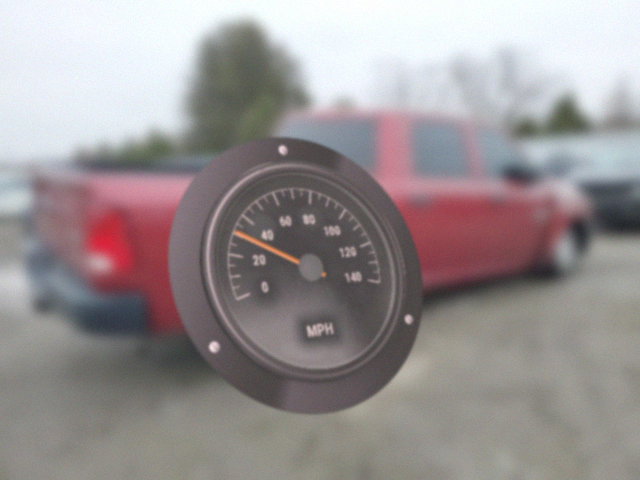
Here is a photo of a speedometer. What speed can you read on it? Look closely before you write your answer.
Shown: 30 mph
